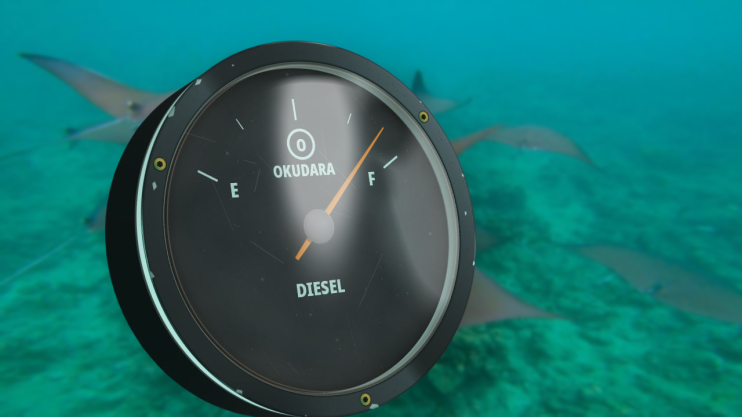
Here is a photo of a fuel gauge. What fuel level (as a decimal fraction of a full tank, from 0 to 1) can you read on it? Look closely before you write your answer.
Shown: 0.875
